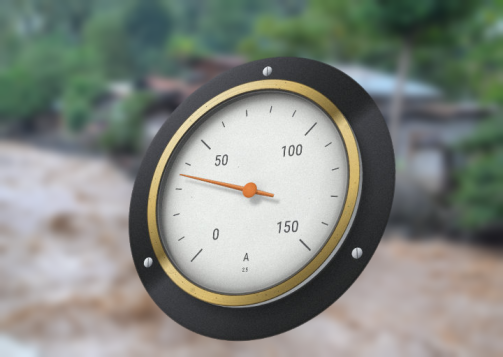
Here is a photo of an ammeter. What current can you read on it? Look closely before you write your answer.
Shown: 35 A
